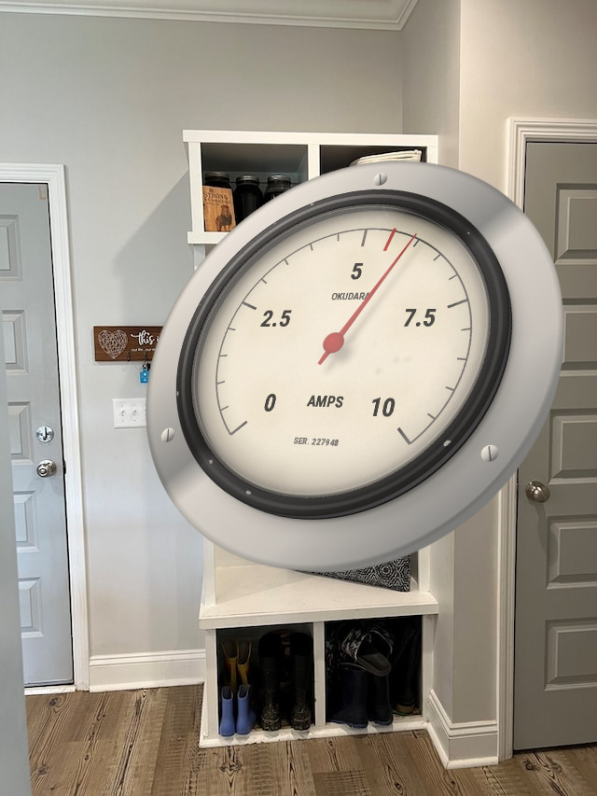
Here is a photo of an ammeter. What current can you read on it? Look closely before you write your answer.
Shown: 6 A
